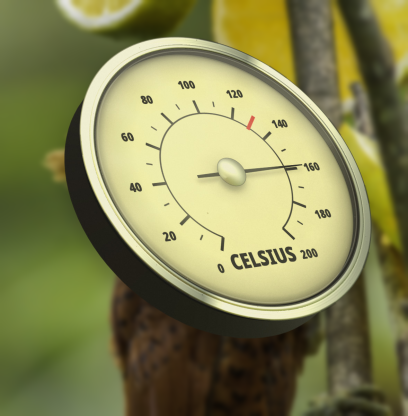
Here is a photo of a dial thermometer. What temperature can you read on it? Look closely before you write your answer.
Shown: 160 °C
